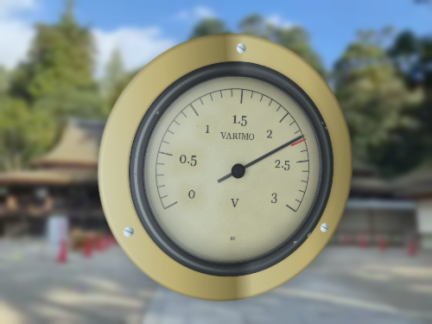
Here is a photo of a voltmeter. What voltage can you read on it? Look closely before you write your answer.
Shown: 2.25 V
